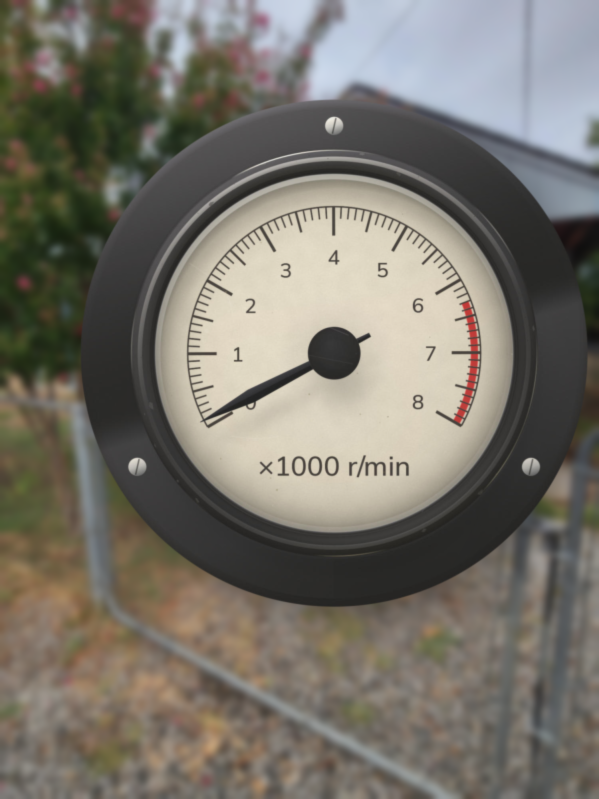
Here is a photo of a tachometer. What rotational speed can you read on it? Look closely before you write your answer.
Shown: 100 rpm
